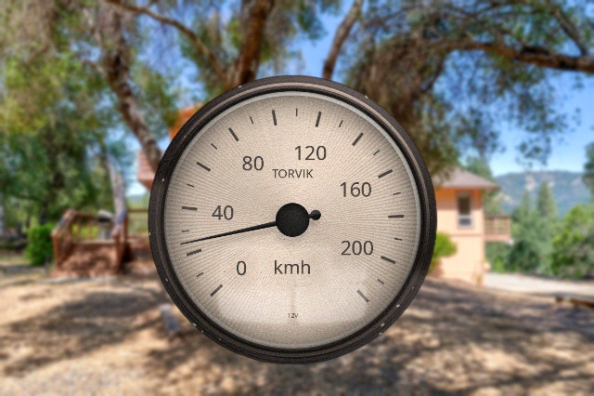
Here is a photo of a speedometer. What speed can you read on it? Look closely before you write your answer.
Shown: 25 km/h
